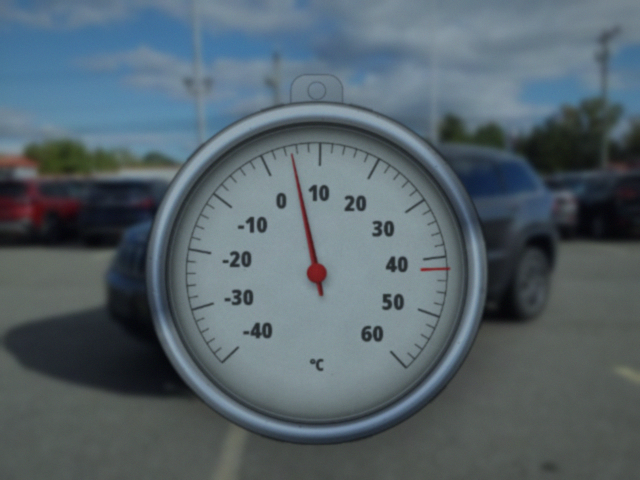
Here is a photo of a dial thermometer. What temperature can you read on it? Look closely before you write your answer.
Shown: 5 °C
